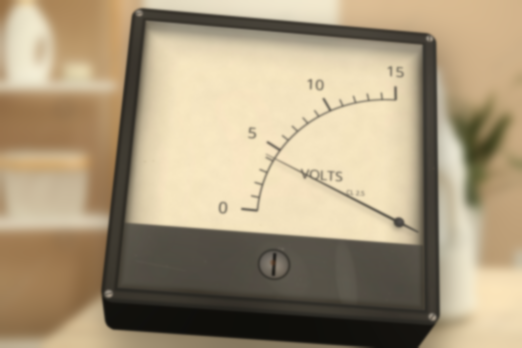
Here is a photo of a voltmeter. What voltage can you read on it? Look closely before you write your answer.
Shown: 4 V
